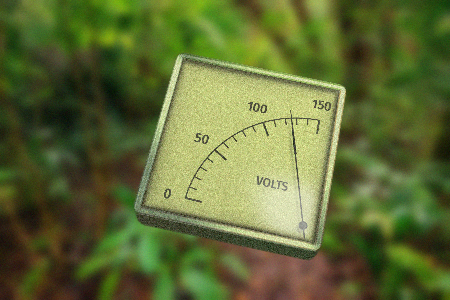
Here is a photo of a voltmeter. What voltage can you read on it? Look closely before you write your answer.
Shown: 125 V
